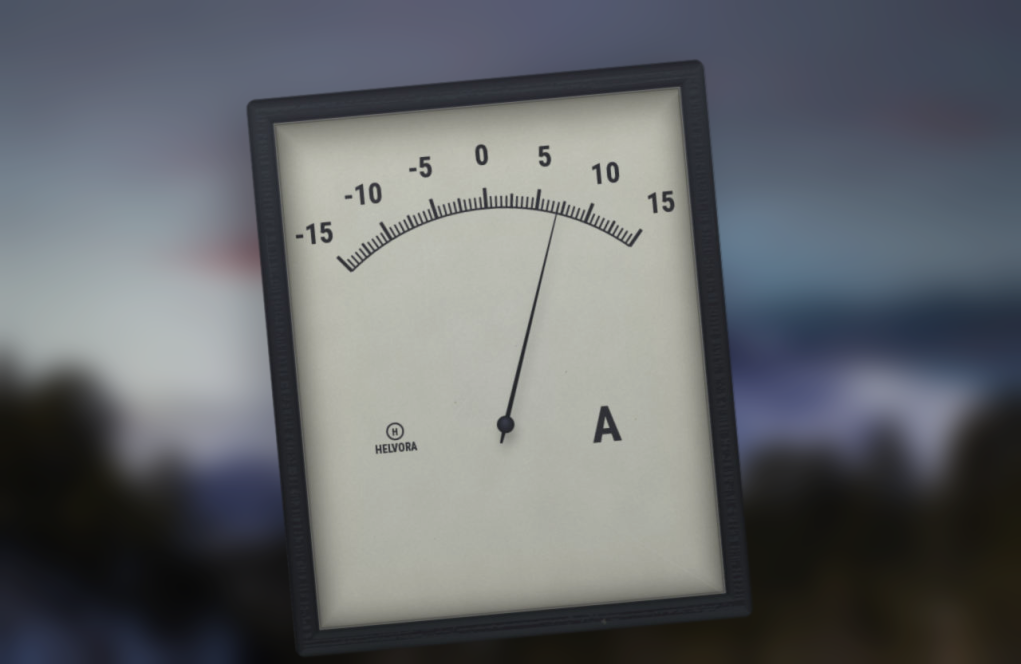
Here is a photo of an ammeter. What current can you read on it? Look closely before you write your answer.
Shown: 7 A
